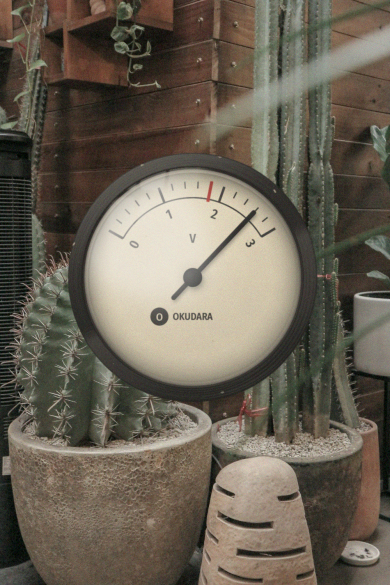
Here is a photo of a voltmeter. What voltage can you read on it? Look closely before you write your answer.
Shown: 2.6 V
